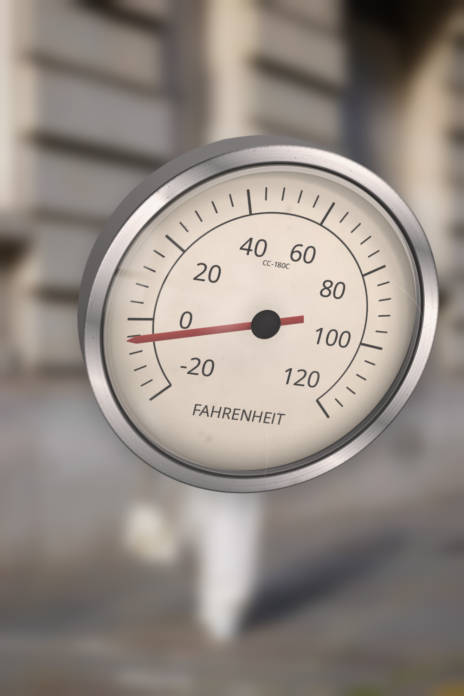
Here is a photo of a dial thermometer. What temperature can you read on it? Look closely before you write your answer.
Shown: -4 °F
